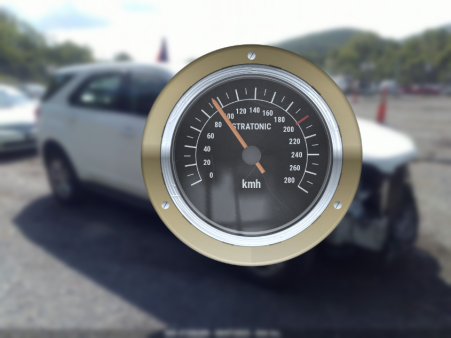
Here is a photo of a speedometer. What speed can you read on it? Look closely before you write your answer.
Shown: 95 km/h
